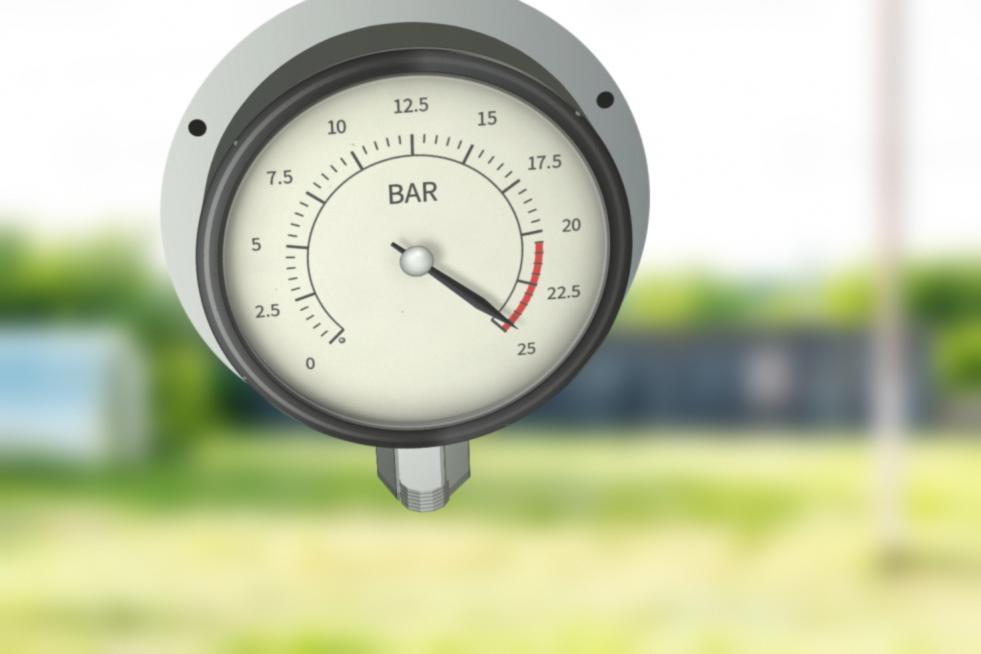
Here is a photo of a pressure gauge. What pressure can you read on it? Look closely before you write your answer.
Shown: 24.5 bar
